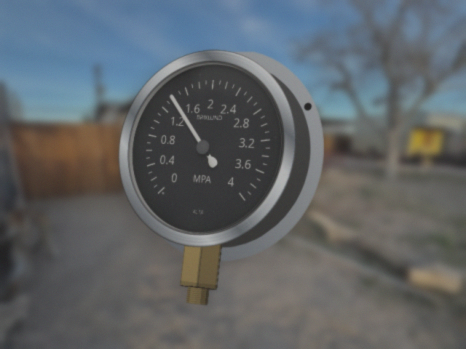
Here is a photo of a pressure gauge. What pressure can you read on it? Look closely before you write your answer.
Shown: 1.4 MPa
